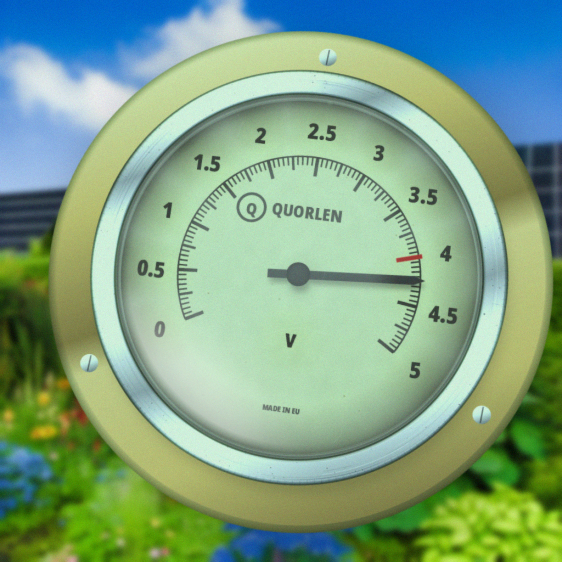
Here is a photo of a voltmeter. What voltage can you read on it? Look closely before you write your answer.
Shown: 4.25 V
